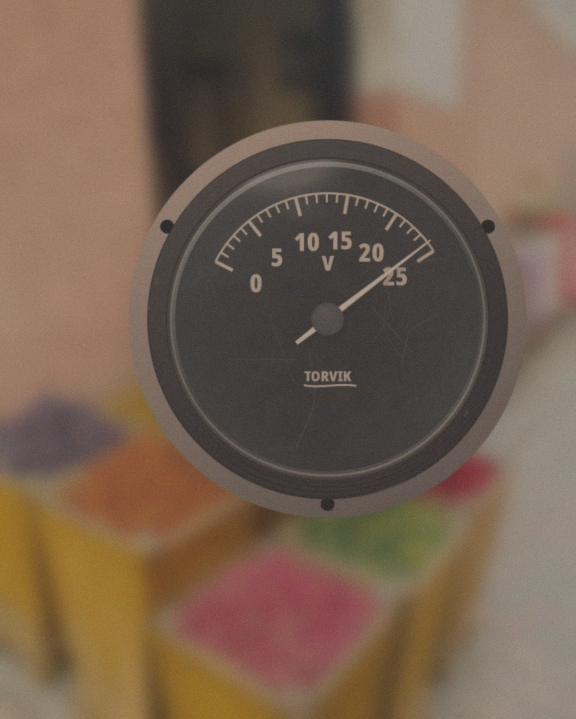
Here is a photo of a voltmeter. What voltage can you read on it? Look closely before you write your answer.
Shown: 24 V
